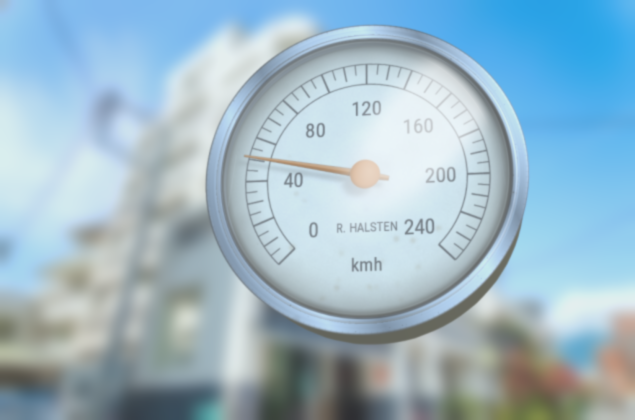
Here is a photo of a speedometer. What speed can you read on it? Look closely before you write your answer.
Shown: 50 km/h
